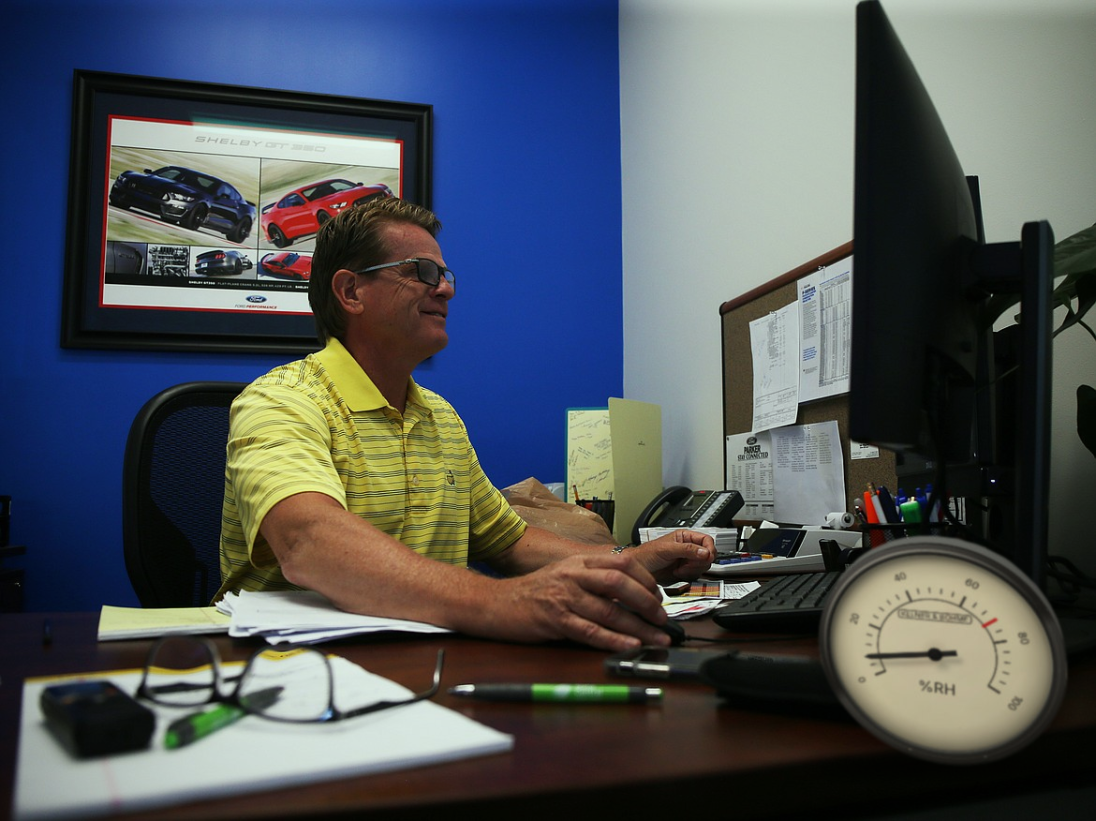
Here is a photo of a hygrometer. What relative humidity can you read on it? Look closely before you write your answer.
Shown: 8 %
